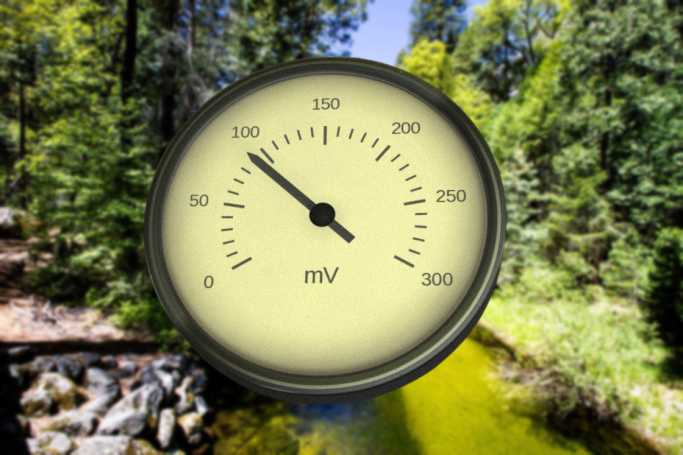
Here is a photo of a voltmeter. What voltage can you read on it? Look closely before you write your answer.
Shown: 90 mV
